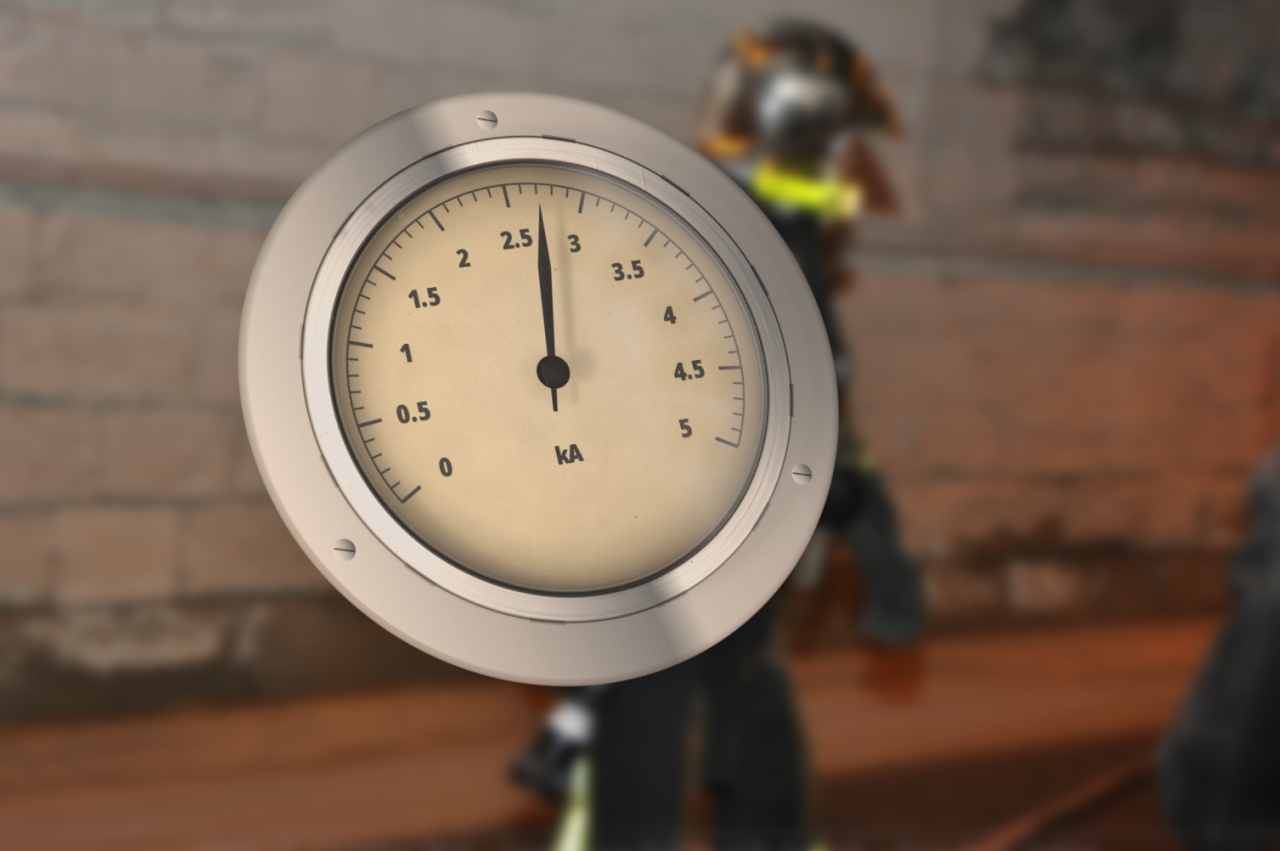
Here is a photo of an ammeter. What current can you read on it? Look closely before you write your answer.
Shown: 2.7 kA
